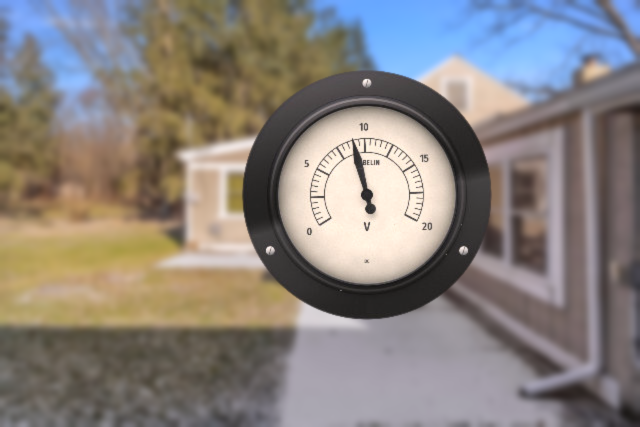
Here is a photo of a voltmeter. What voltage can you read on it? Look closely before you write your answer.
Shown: 9 V
